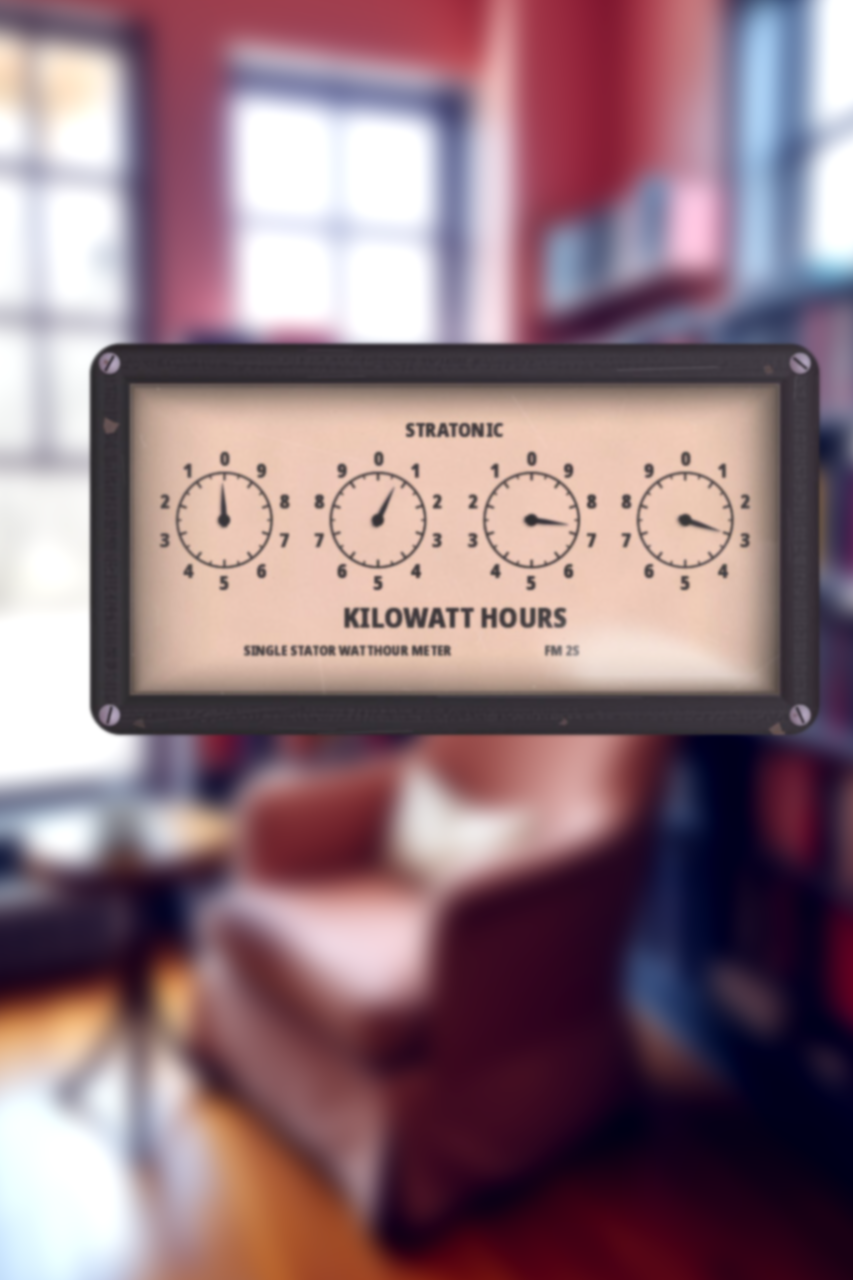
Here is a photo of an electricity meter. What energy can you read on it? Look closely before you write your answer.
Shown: 73 kWh
